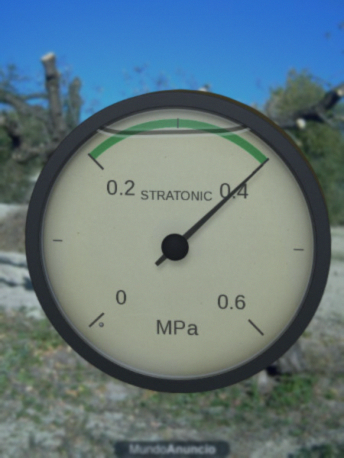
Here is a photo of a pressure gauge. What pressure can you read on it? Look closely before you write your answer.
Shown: 0.4 MPa
